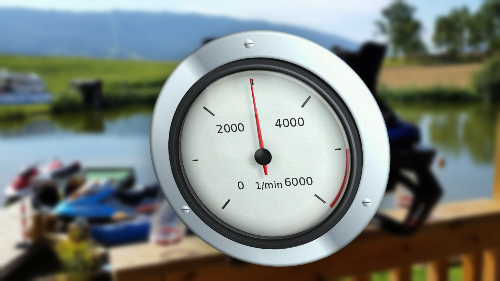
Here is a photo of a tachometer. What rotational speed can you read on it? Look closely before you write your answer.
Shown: 3000 rpm
